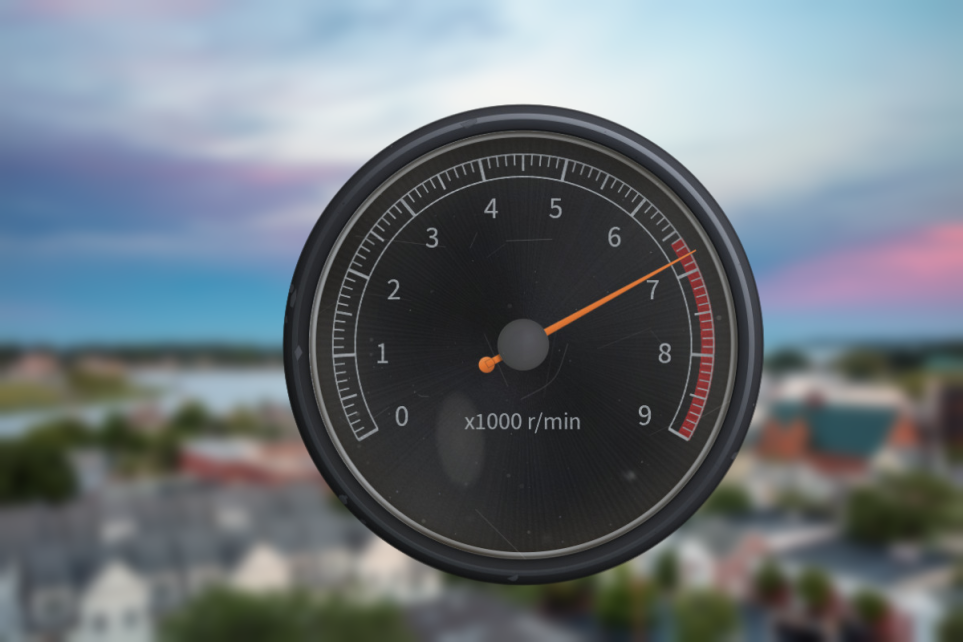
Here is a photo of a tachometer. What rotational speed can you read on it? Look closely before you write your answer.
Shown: 6800 rpm
